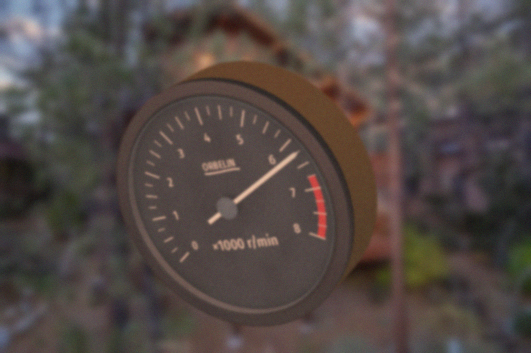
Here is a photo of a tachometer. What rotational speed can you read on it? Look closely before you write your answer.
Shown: 6250 rpm
